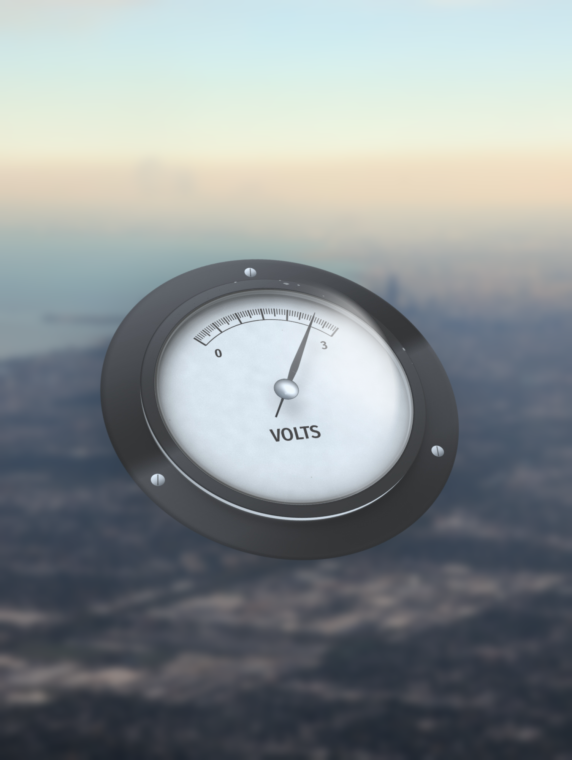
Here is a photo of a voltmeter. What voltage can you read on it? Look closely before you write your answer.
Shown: 2.5 V
